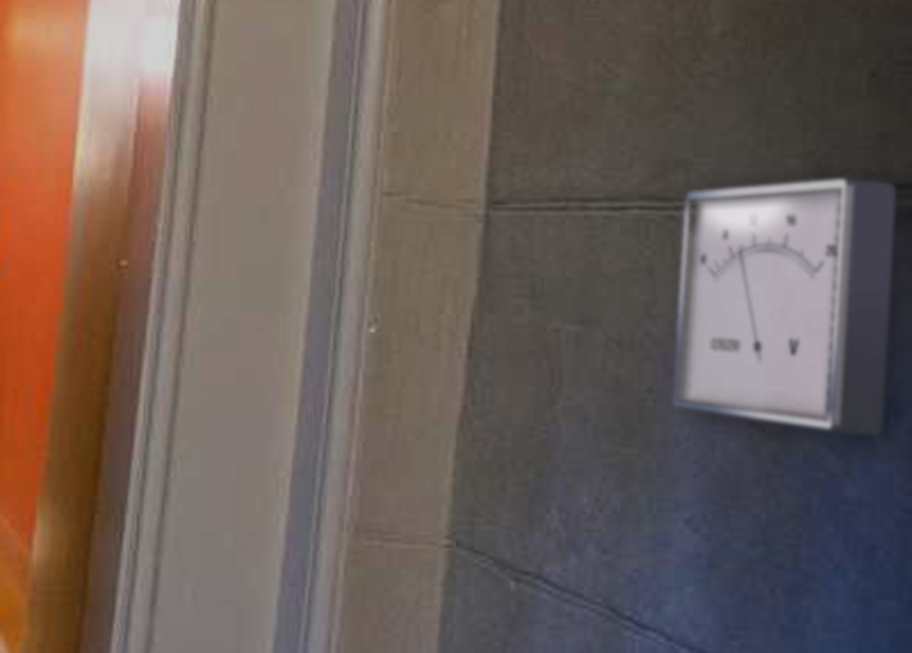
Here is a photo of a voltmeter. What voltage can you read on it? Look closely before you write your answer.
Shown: 10 V
